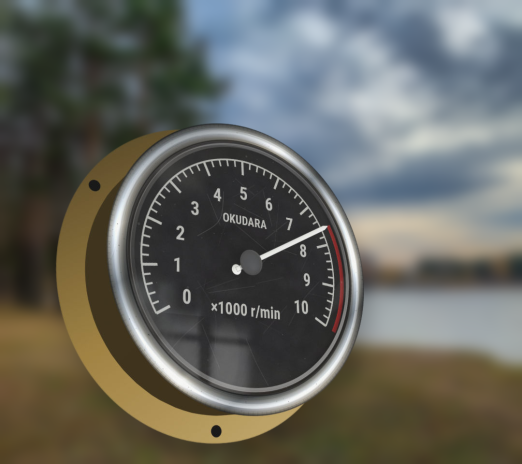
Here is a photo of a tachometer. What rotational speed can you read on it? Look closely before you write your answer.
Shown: 7600 rpm
